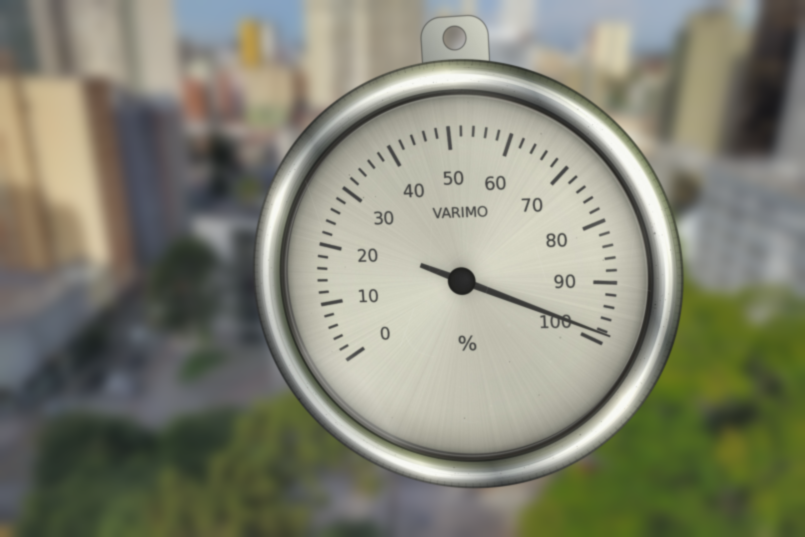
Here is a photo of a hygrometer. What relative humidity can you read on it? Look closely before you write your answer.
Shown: 98 %
